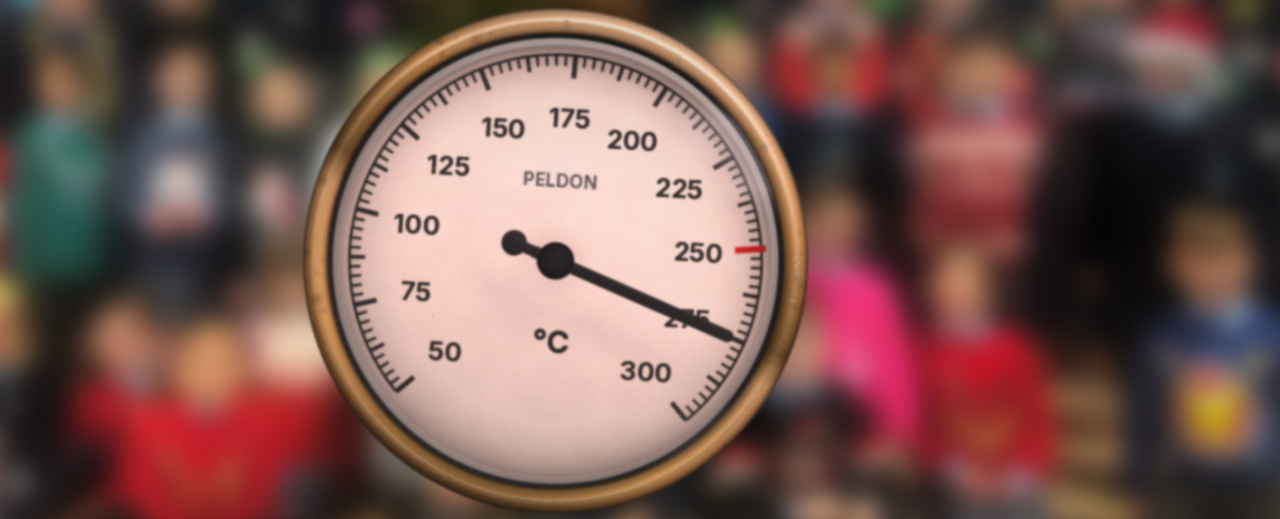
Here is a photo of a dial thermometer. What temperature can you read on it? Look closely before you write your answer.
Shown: 275 °C
